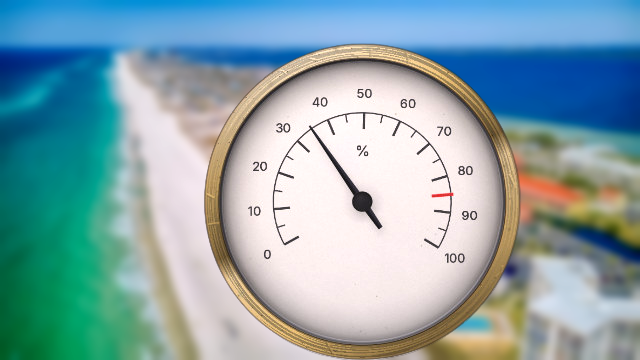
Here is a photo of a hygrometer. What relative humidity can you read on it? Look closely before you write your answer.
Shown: 35 %
